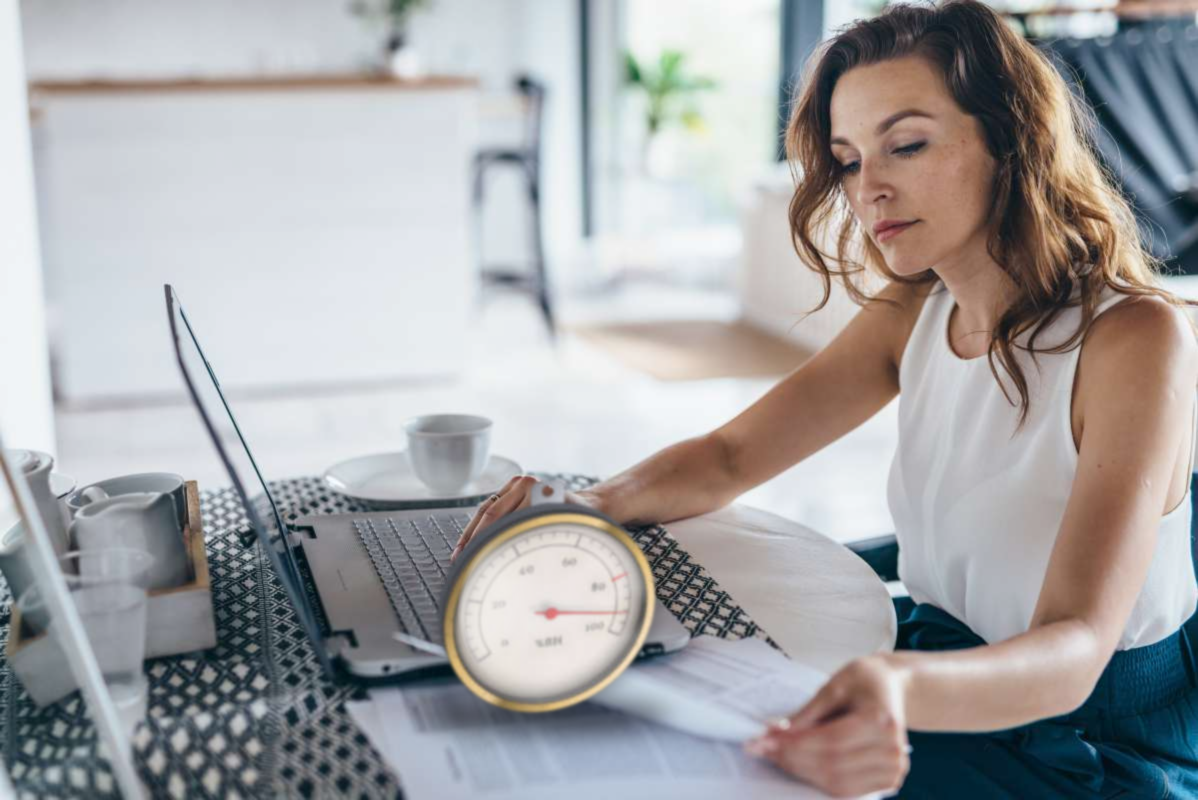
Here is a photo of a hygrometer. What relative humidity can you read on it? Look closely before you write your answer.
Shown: 92 %
